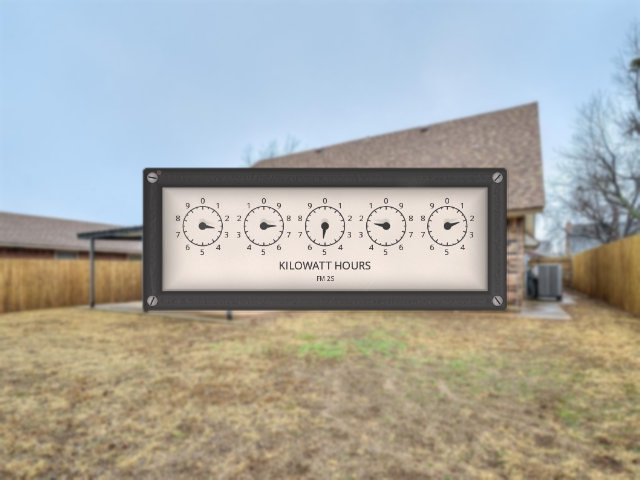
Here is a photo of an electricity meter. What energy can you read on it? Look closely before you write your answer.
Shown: 27522 kWh
